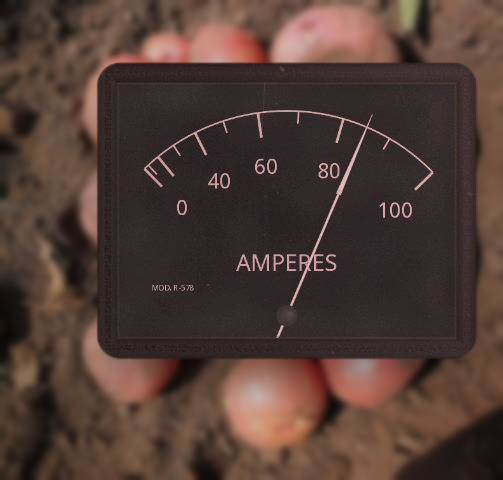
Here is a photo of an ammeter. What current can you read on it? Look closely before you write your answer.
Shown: 85 A
